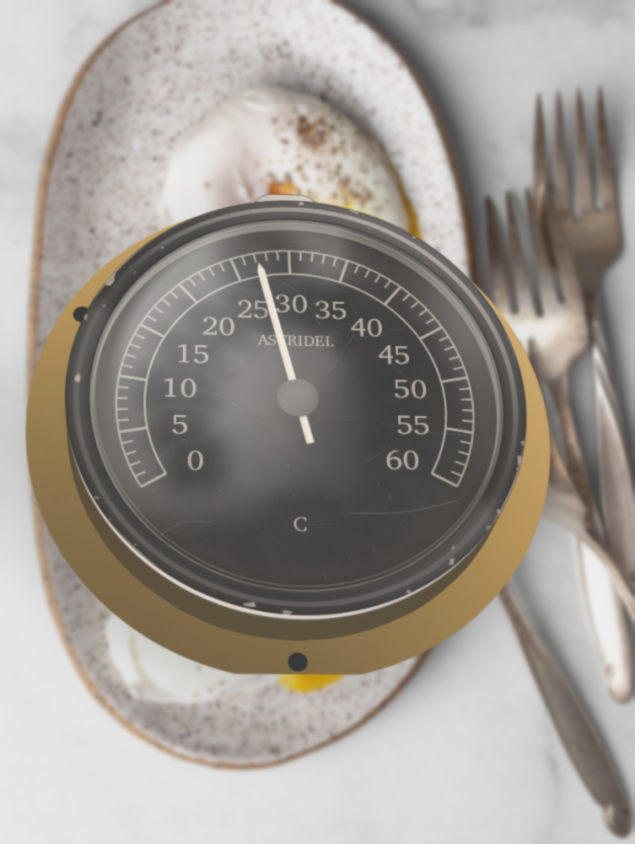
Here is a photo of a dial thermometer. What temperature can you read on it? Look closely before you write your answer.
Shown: 27 °C
